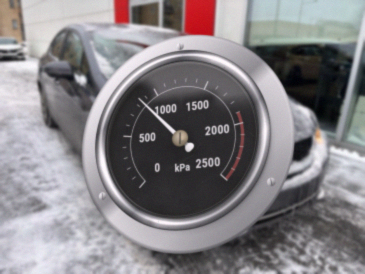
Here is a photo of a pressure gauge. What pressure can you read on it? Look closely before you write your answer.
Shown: 850 kPa
